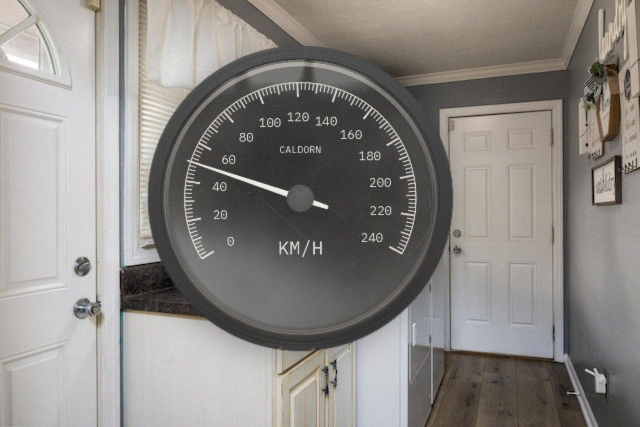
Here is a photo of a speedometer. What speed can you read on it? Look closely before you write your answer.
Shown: 50 km/h
